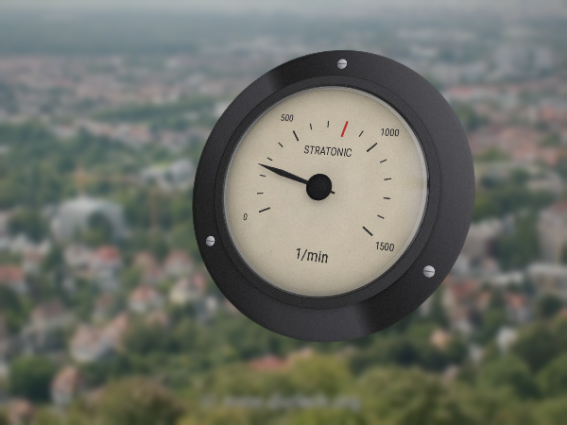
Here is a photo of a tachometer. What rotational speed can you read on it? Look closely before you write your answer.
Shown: 250 rpm
